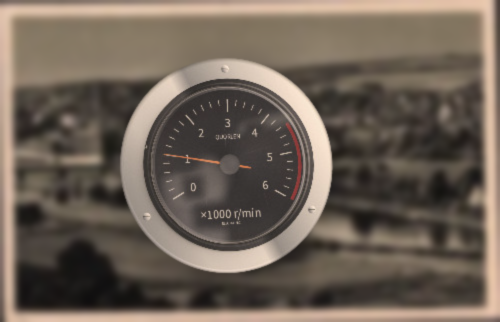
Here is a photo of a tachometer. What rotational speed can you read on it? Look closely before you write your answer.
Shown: 1000 rpm
